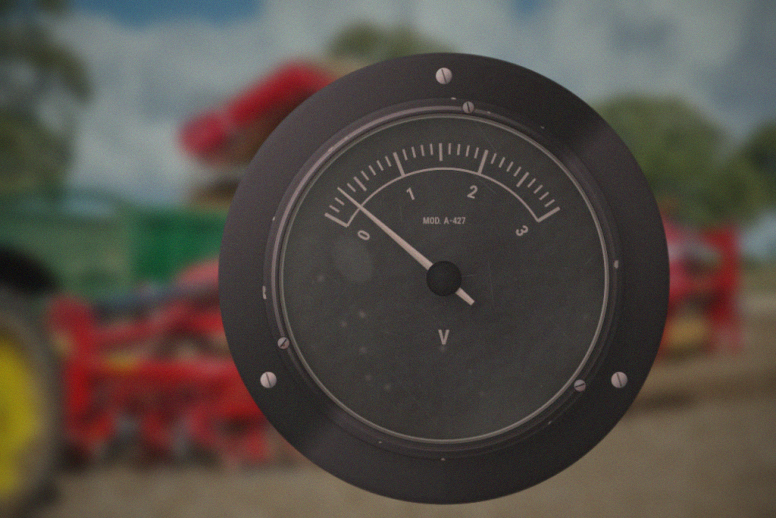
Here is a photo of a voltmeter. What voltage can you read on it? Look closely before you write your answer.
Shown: 0.3 V
